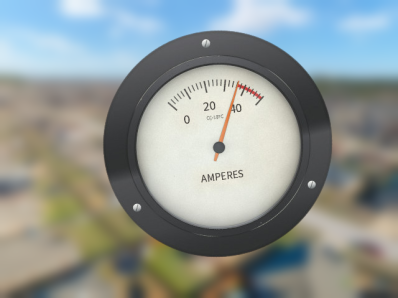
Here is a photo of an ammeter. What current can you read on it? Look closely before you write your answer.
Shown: 36 A
